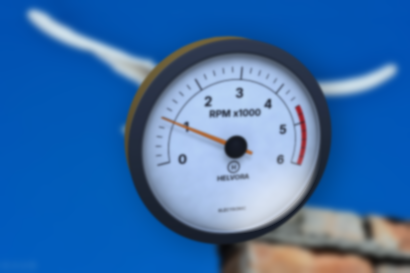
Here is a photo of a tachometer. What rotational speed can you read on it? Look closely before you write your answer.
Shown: 1000 rpm
